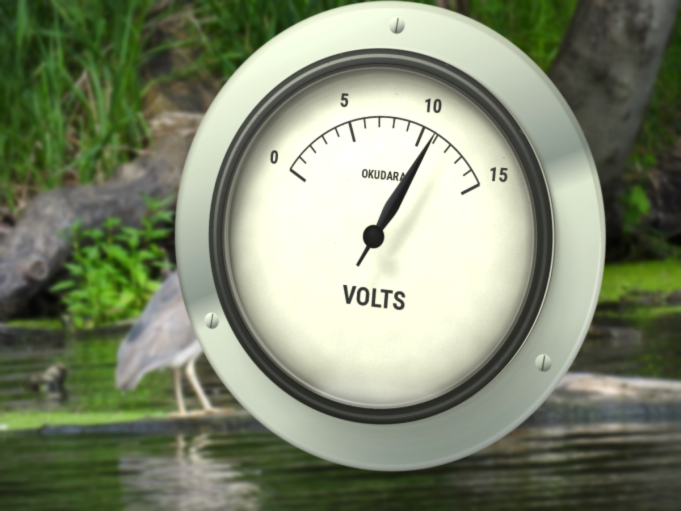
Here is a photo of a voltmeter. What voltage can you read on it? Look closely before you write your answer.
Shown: 11 V
